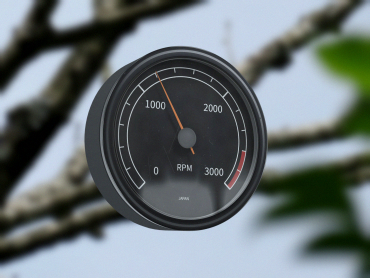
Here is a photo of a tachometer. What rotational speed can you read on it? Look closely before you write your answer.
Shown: 1200 rpm
